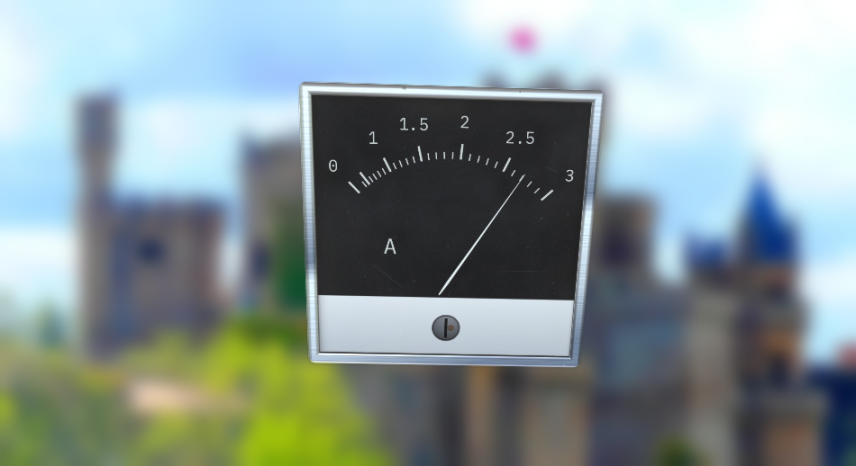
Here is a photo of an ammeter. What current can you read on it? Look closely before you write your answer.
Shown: 2.7 A
